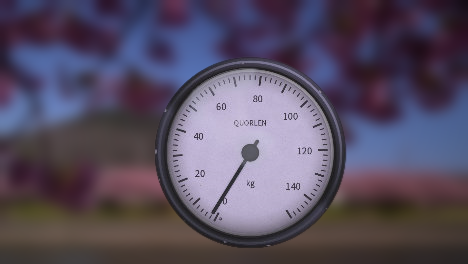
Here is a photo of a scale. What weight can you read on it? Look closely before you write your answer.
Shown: 2 kg
